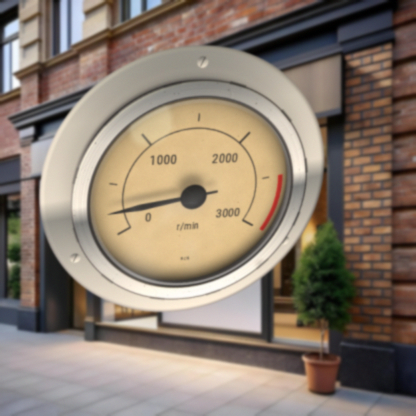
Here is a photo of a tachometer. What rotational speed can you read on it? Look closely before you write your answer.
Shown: 250 rpm
